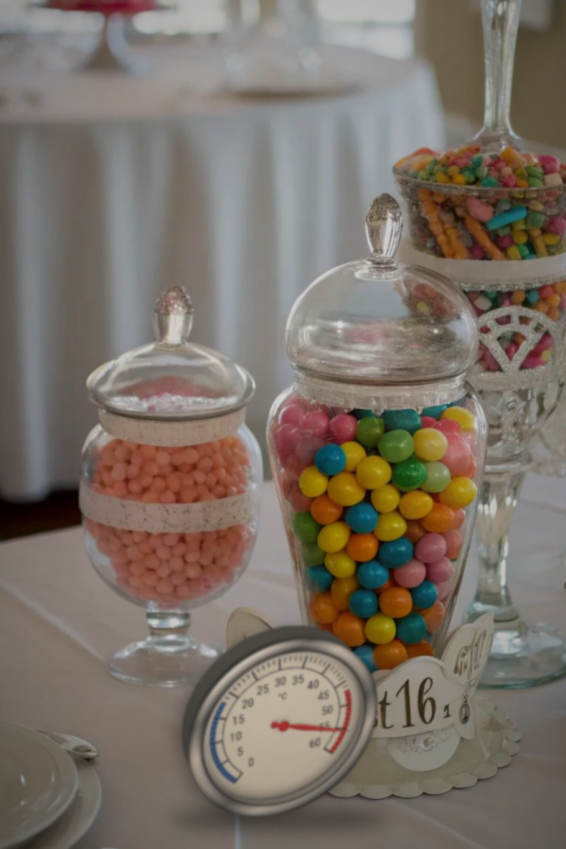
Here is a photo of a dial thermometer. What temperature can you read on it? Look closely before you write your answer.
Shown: 55 °C
